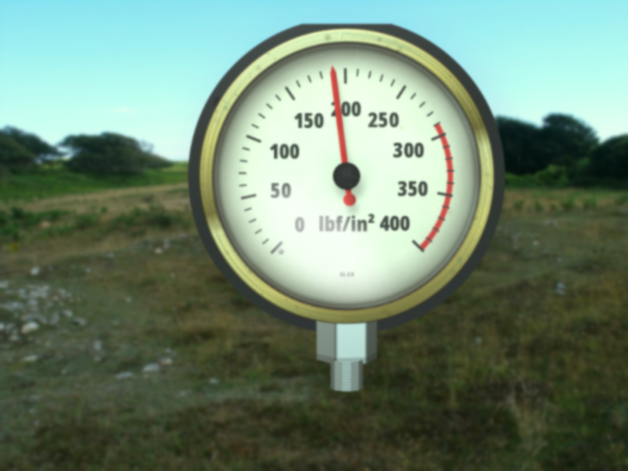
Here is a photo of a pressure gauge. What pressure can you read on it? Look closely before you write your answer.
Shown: 190 psi
